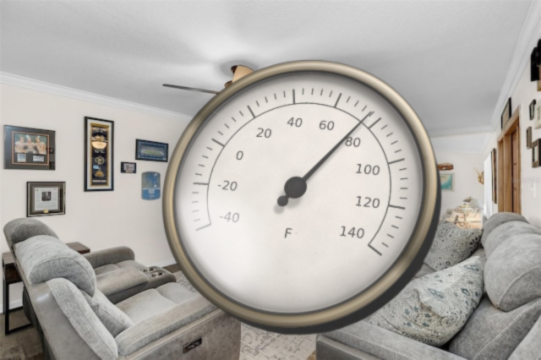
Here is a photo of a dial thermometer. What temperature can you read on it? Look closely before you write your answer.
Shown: 76 °F
